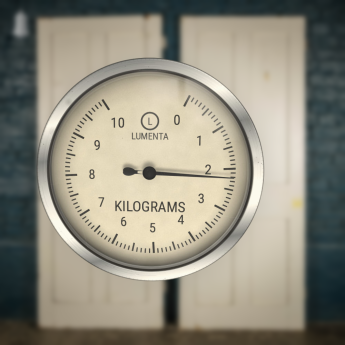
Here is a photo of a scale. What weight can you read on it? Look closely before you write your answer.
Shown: 2.2 kg
